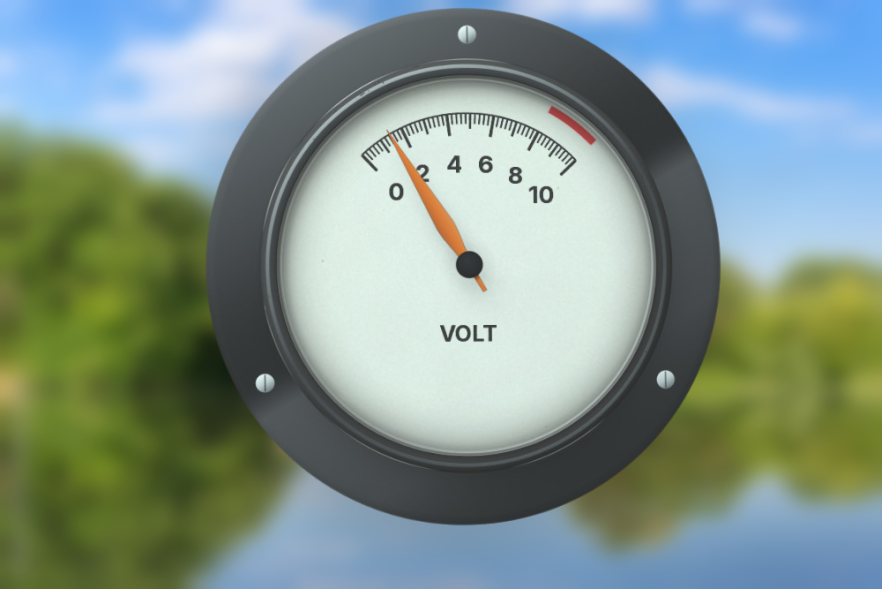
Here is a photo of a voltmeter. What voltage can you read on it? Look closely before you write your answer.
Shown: 1.4 V
